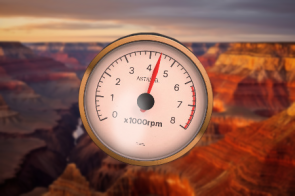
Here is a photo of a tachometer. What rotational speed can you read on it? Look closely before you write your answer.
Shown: 4400 rpm
